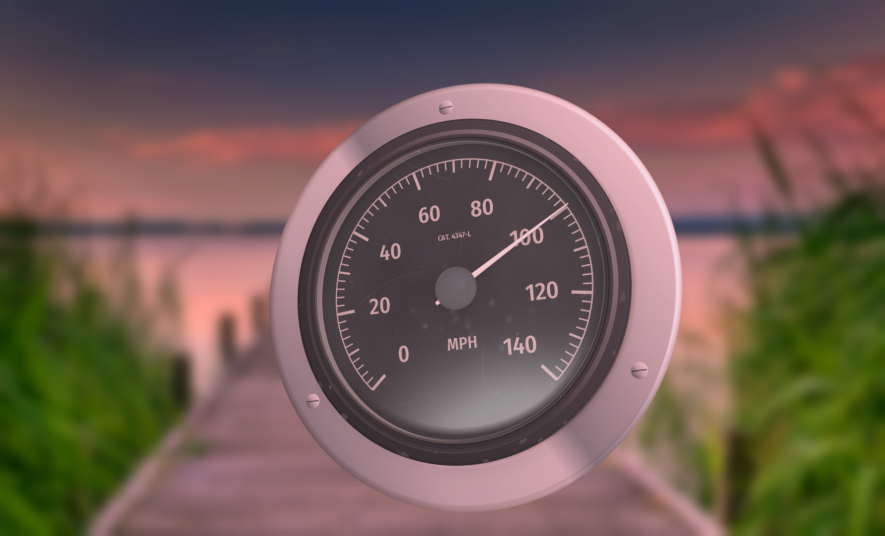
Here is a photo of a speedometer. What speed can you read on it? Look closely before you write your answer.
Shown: 100 mph
